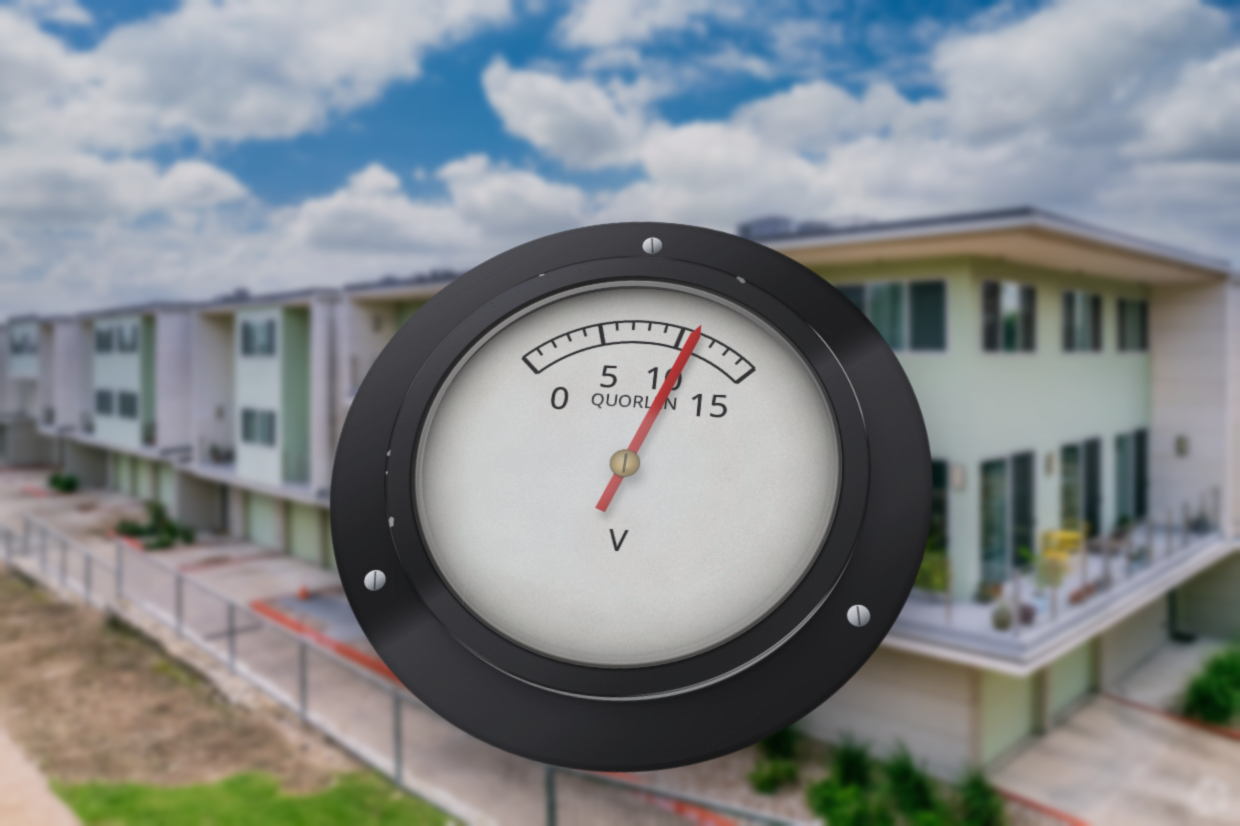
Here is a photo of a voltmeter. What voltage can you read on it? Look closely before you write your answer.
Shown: 11 V
